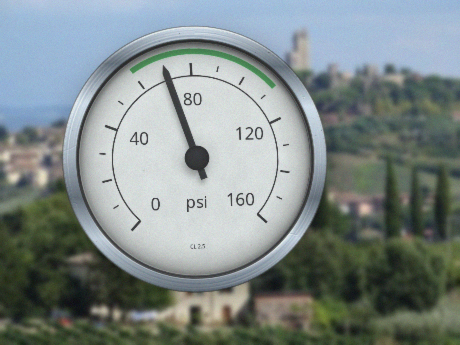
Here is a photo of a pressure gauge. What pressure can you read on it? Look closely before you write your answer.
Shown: 70 psi
